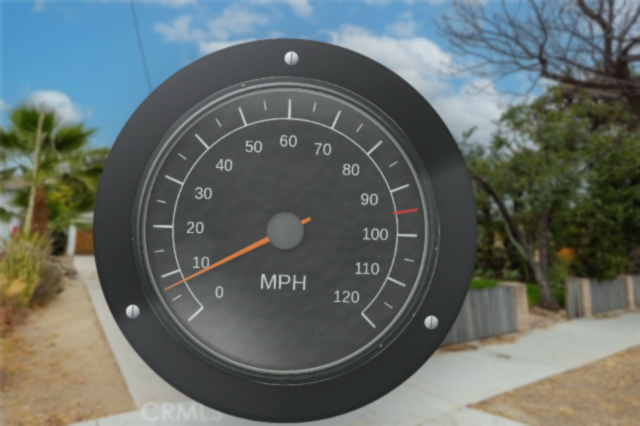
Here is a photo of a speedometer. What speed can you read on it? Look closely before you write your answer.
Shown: 7.5 mph
